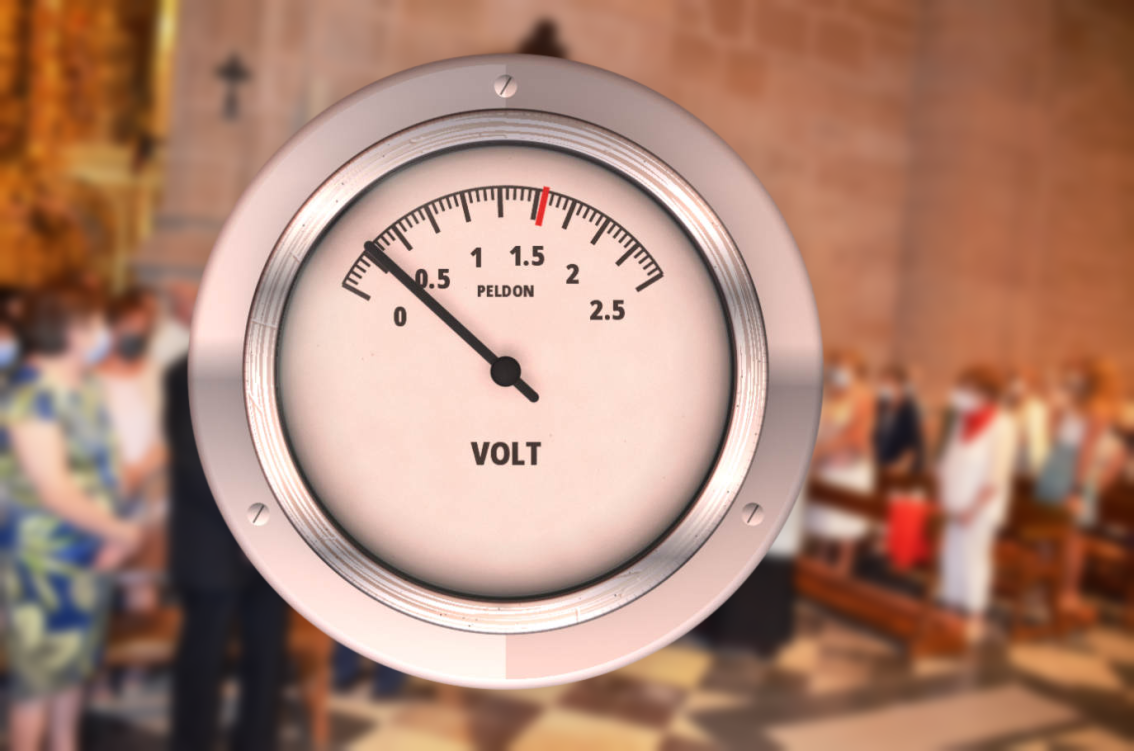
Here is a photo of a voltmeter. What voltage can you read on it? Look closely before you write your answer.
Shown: 0.3 V
